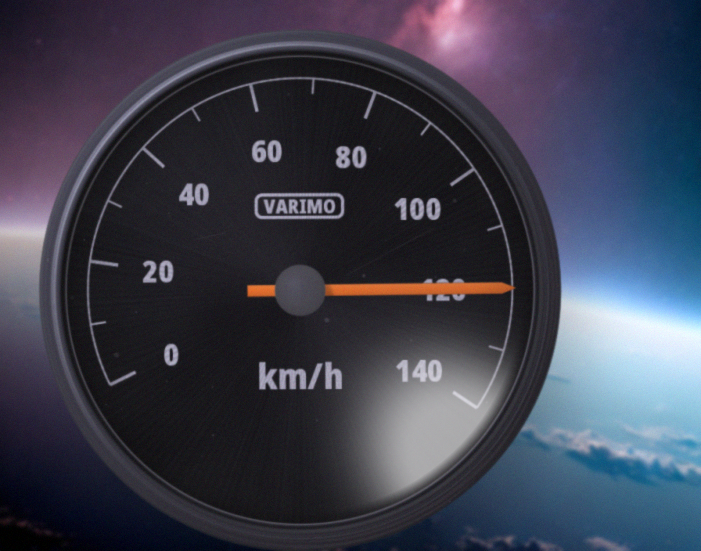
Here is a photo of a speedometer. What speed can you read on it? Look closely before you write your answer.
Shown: 120 km/h
